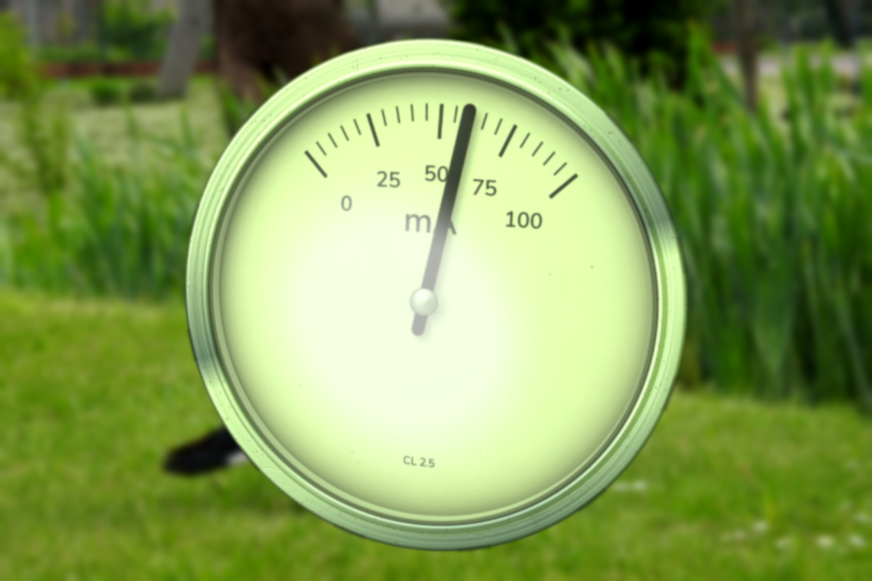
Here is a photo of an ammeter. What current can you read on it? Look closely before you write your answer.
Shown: 60 mA
